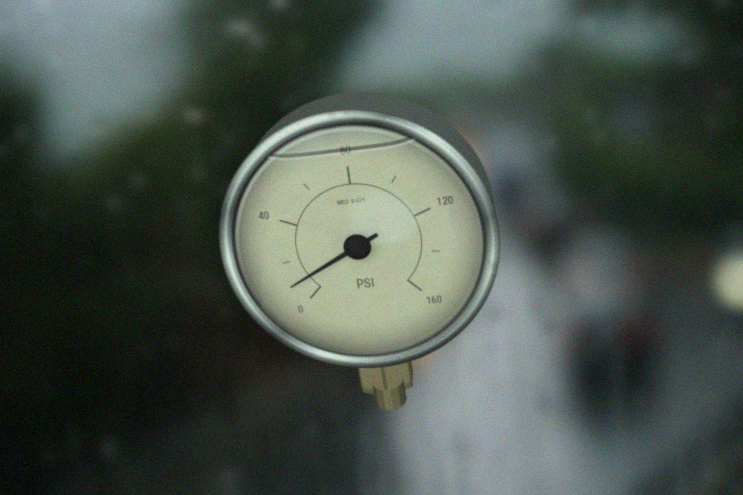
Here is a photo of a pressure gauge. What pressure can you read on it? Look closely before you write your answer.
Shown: 10 psi
